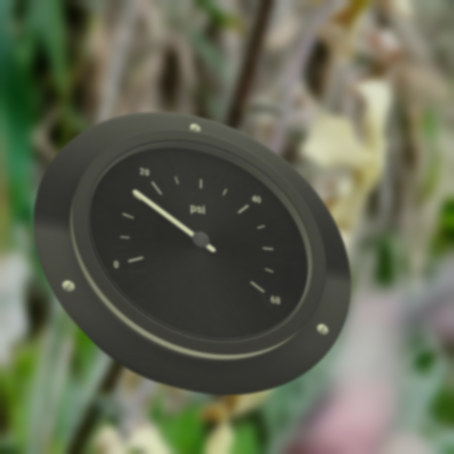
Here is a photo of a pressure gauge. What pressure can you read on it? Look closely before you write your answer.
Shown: 15 psi
